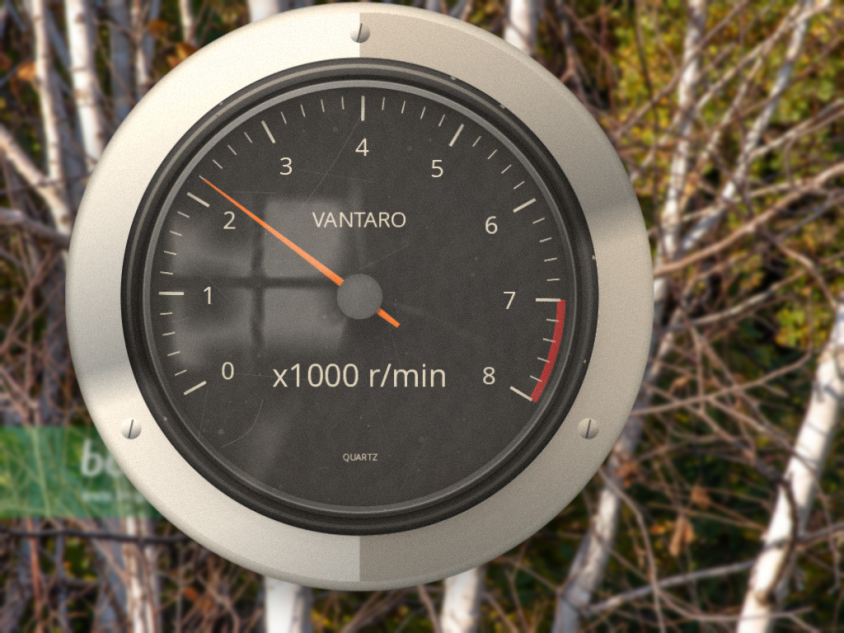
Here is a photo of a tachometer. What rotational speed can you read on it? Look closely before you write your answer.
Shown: 2200 rpm
